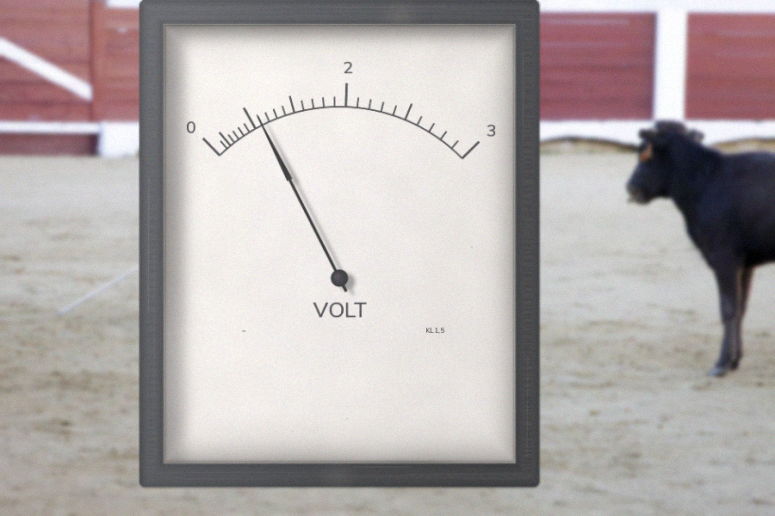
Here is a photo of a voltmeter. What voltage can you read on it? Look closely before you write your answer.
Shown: 1.1 V
